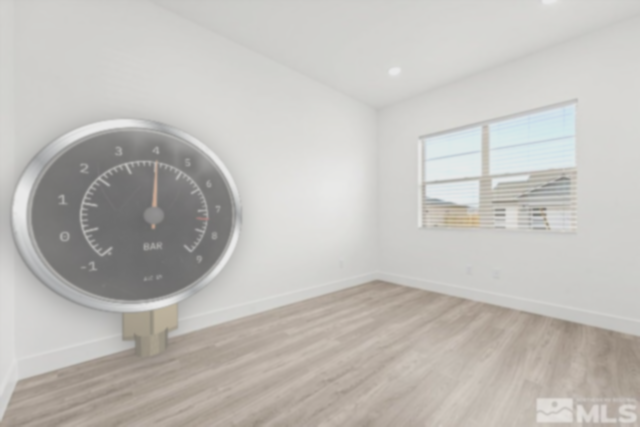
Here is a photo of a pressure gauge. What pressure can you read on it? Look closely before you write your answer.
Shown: 4 bar
